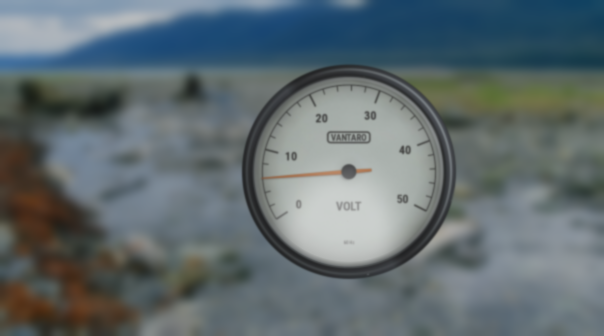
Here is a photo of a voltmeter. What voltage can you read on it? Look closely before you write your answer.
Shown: 6 V
